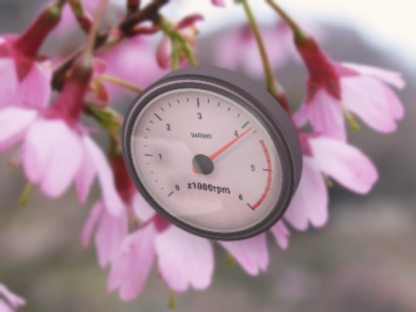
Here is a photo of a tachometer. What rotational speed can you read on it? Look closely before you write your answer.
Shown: 4100 rpm
